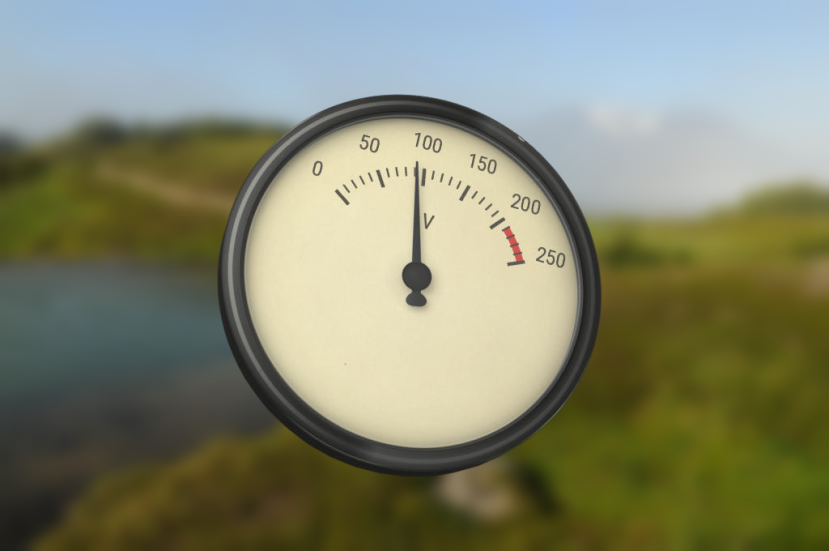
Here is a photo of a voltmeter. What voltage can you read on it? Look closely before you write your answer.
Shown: 90 V
